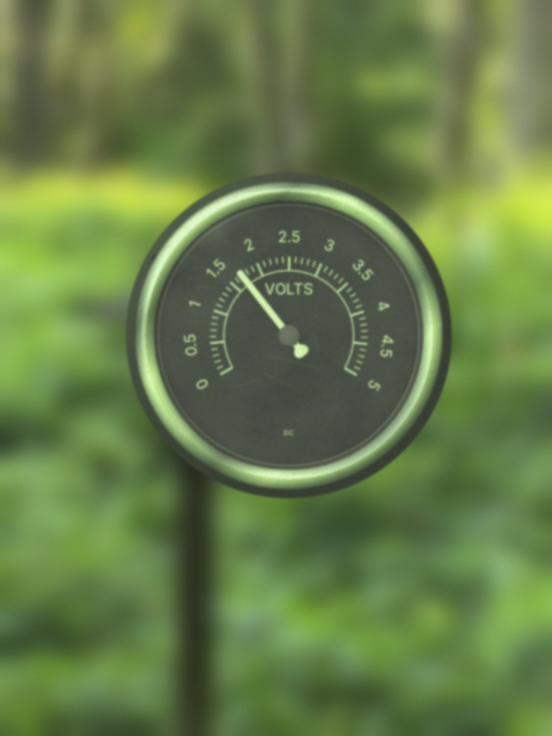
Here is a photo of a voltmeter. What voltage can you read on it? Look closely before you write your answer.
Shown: 1.7 V
